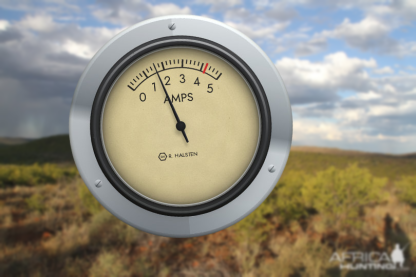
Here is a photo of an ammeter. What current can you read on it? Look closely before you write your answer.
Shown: 1.6 A
